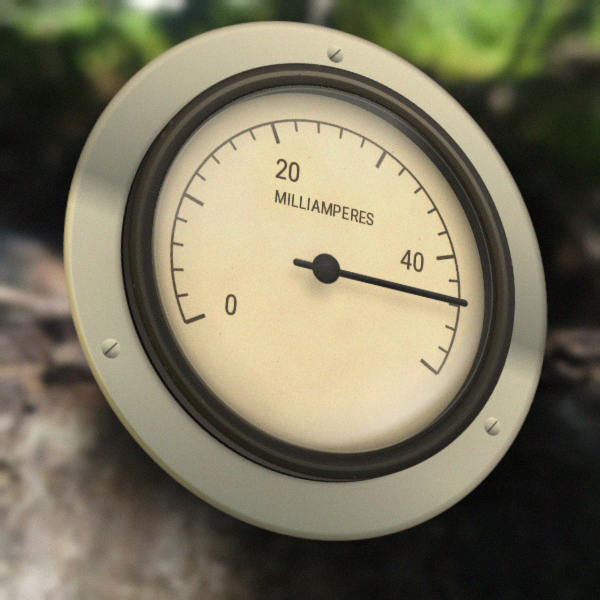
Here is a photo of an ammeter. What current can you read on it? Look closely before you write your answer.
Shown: 44 mA
